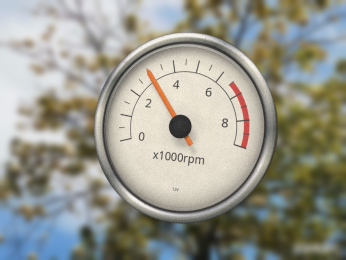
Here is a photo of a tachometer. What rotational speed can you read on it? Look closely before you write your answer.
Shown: 3000 rpm
